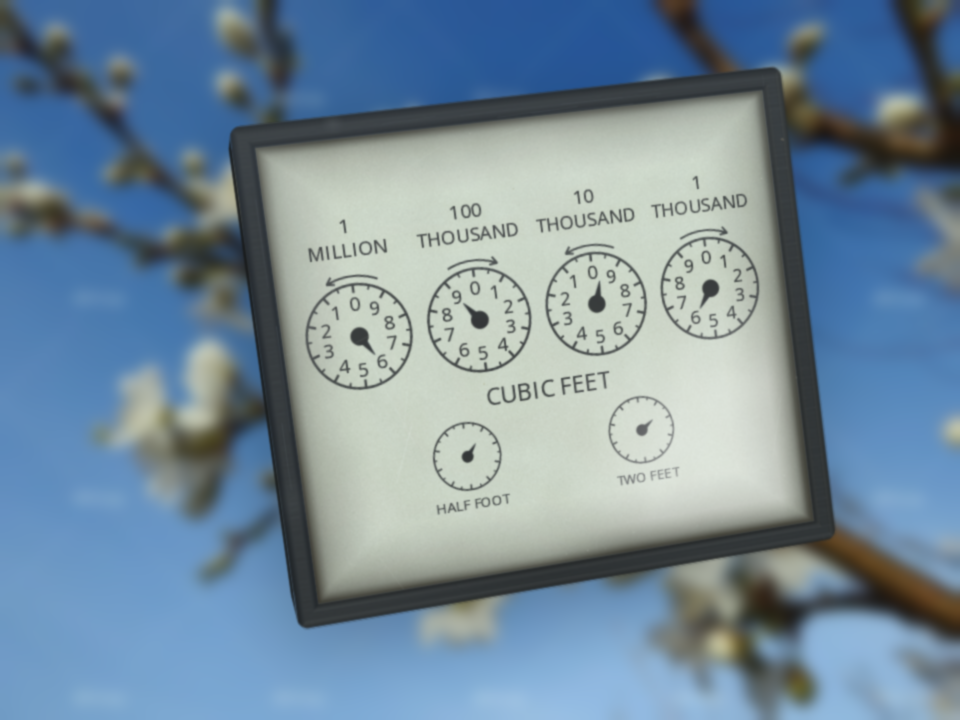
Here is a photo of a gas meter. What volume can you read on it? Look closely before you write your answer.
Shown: 589600 ft³
